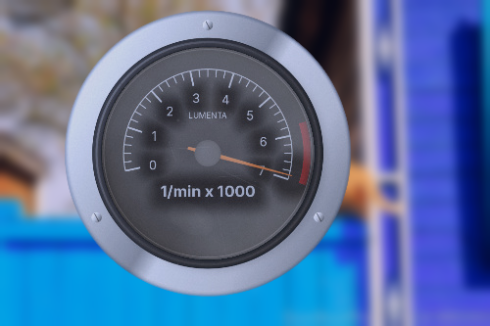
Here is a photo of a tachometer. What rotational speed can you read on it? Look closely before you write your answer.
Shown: 6900 rpm
